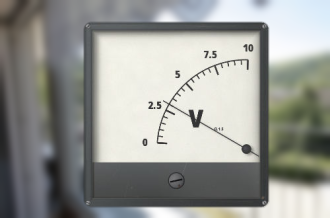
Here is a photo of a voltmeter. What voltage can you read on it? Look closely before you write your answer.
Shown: 3 V
